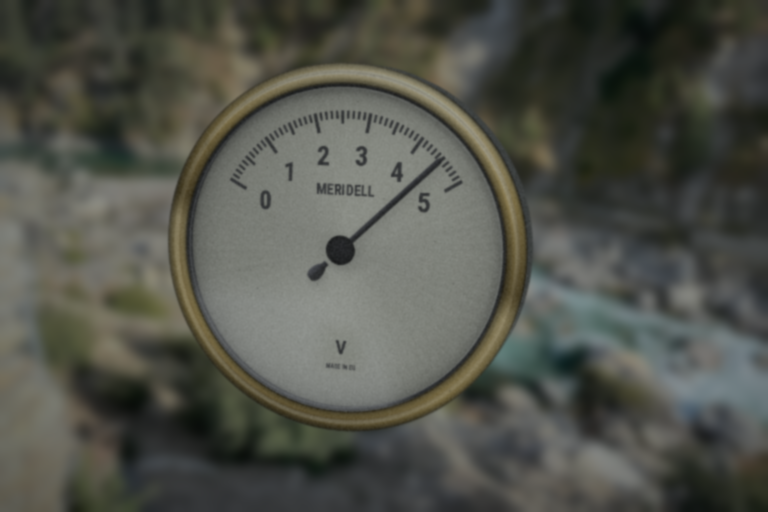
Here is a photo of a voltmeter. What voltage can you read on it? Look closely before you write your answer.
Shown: 4.5 V
